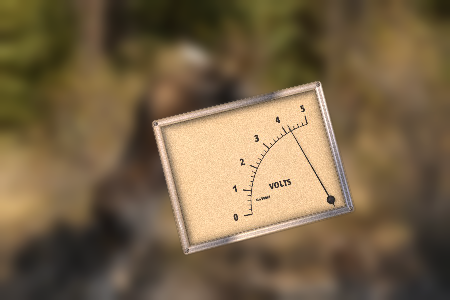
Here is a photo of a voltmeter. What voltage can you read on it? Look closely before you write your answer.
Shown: 4.2 V
